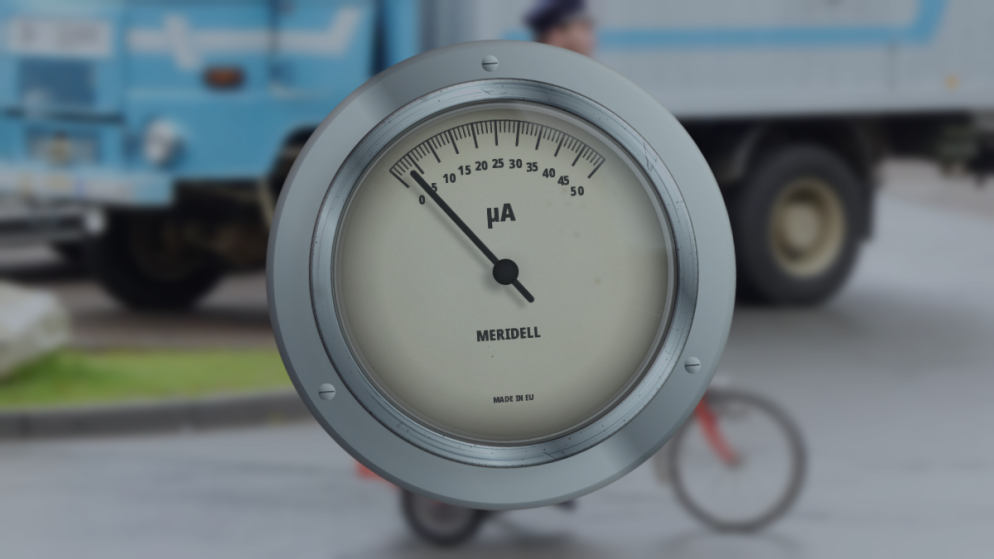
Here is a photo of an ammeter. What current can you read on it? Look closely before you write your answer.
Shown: 3 µA
